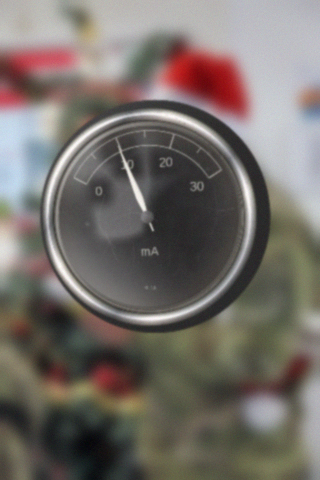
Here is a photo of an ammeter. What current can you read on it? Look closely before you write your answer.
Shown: 10 mA
